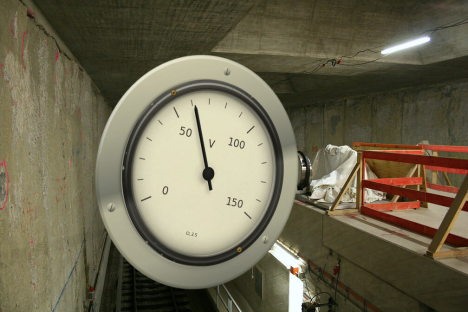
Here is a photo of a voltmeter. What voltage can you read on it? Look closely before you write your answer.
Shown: 60 V
